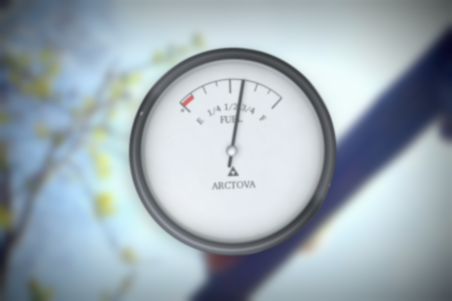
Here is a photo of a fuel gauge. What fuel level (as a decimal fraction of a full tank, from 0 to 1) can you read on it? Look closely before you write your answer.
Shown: 0.625
